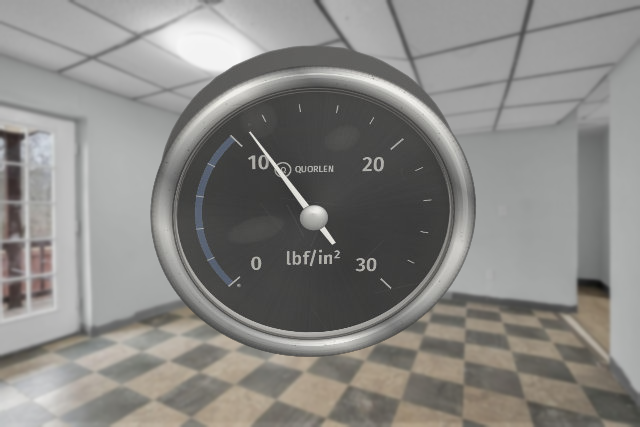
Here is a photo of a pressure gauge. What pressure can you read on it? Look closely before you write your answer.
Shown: 11 psi
